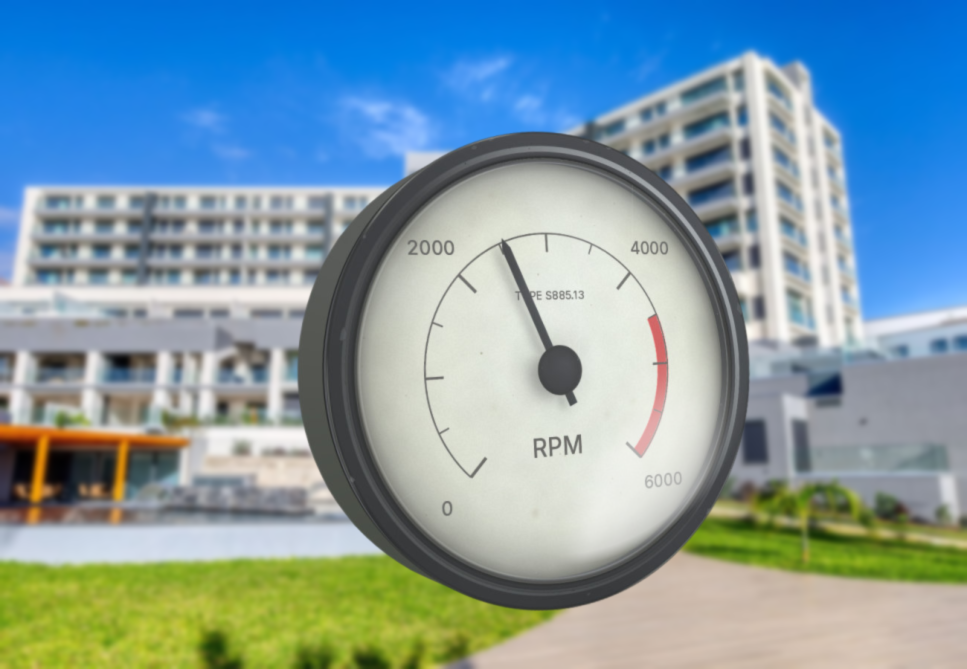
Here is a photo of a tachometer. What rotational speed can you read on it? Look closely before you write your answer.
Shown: 2500 rpm
